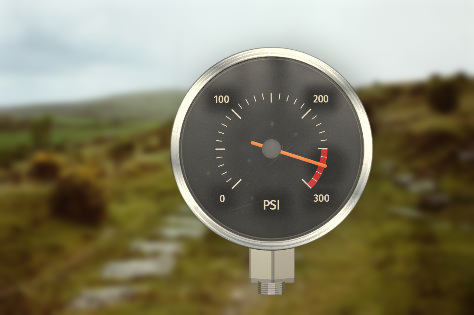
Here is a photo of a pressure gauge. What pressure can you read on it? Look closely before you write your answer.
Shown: 270 psi
